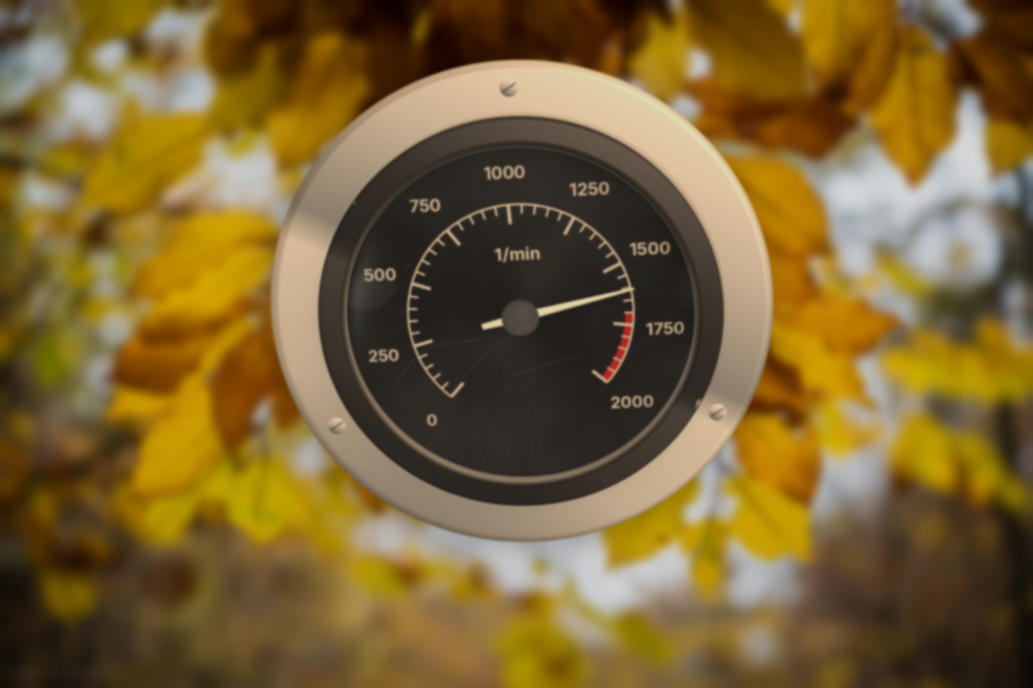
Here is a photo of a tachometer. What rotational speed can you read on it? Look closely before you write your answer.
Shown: 1600 rpm
